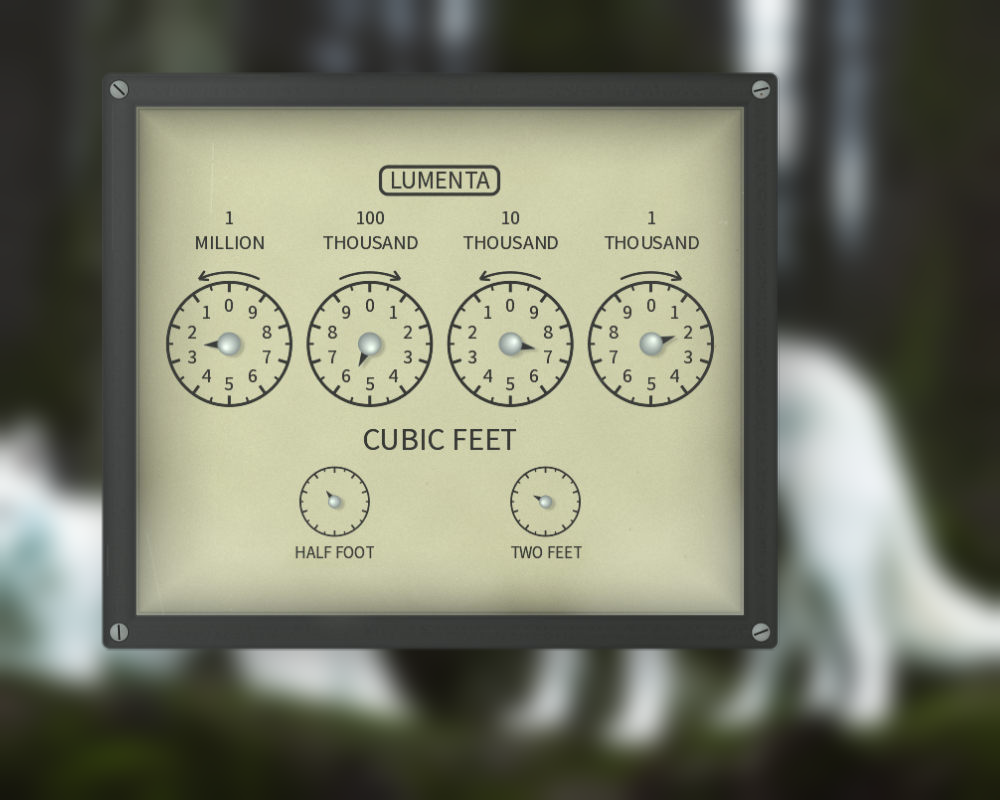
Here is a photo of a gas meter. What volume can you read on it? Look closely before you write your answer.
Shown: 257200 ft³
